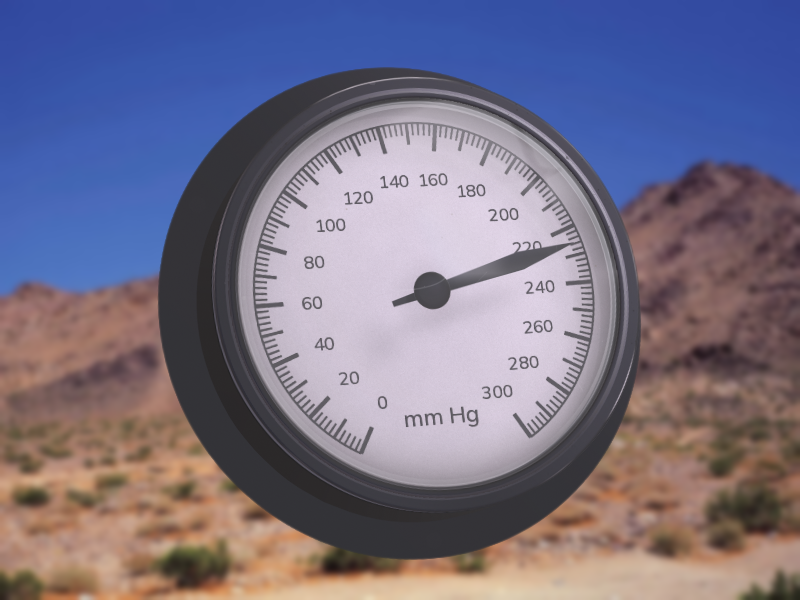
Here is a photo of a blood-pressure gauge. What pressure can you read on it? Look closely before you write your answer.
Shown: 226 mmHg
